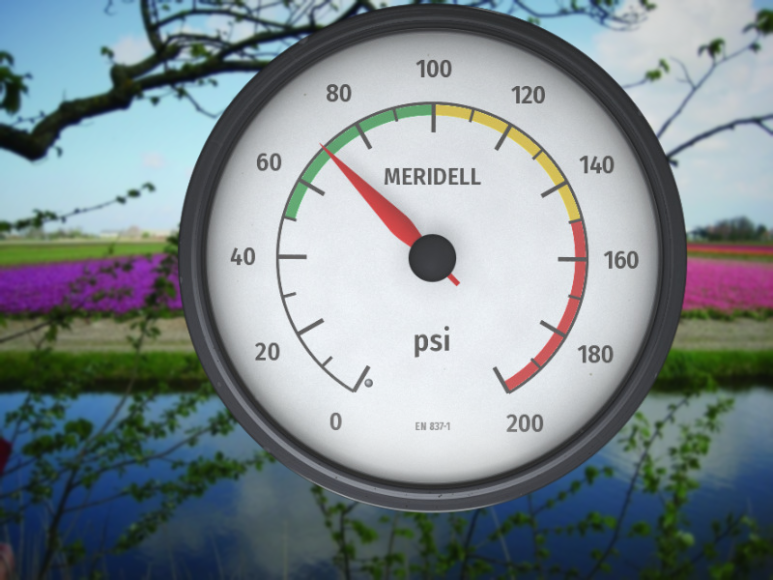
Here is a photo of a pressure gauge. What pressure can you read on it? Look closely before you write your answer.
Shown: 70 psi
